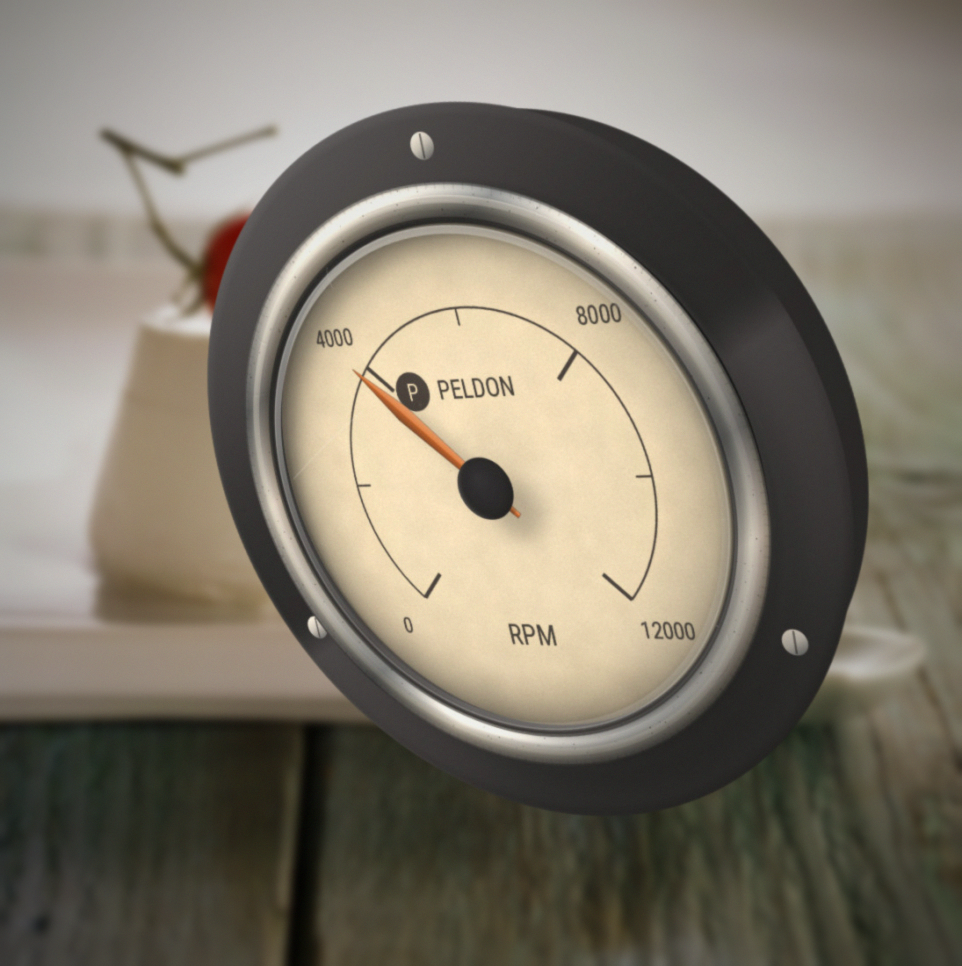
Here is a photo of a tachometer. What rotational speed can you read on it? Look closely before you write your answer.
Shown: 4000 rpm
